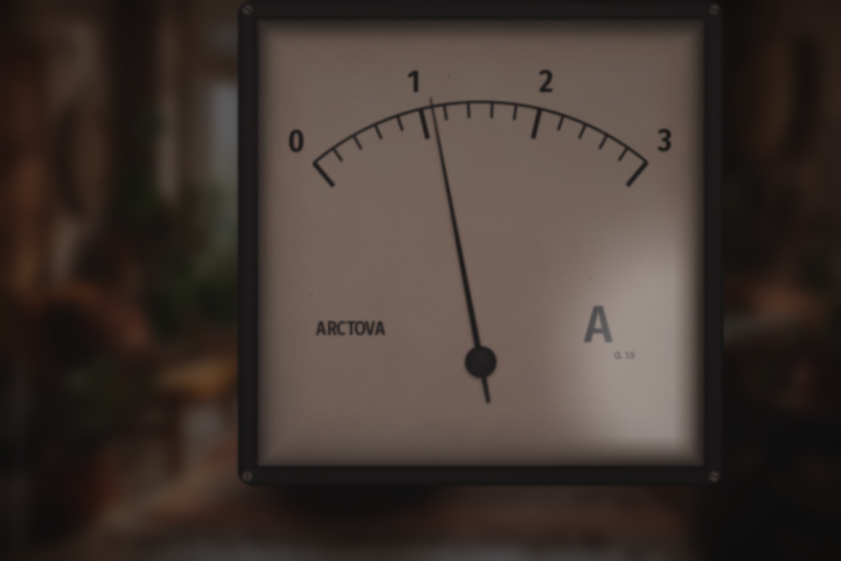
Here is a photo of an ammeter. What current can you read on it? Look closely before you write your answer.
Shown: 1.1 A
